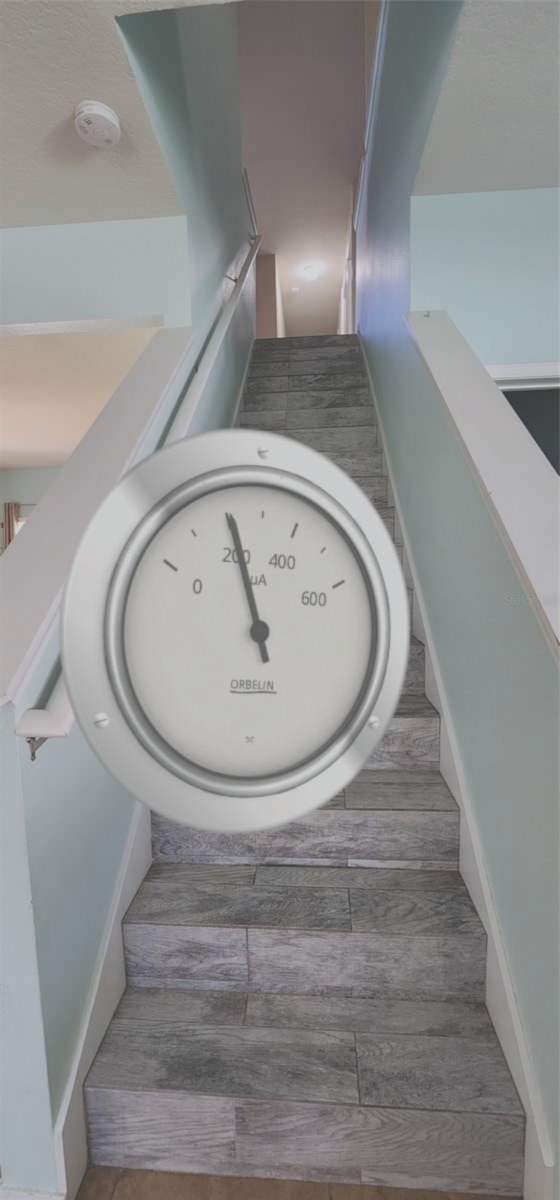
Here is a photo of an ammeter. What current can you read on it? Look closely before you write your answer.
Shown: 200 µA
